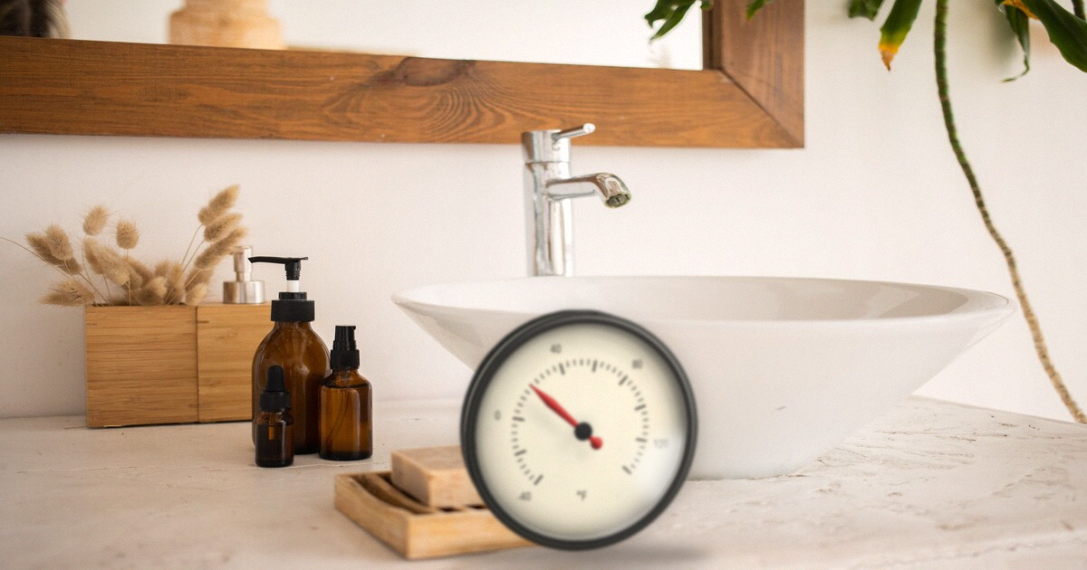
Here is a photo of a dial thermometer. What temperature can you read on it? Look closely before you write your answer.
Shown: 20 °F
